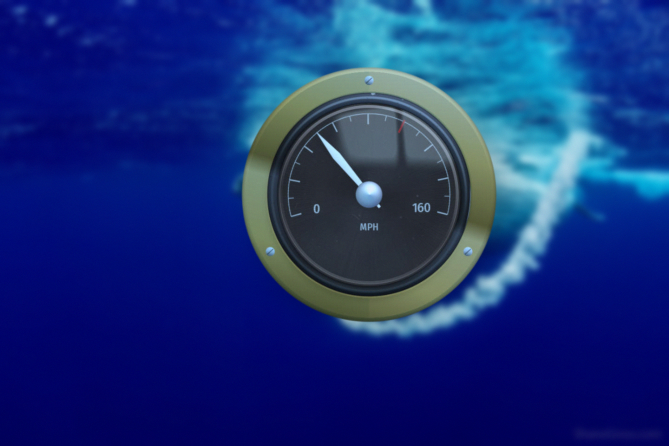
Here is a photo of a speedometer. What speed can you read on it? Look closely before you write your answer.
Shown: 50 mph
